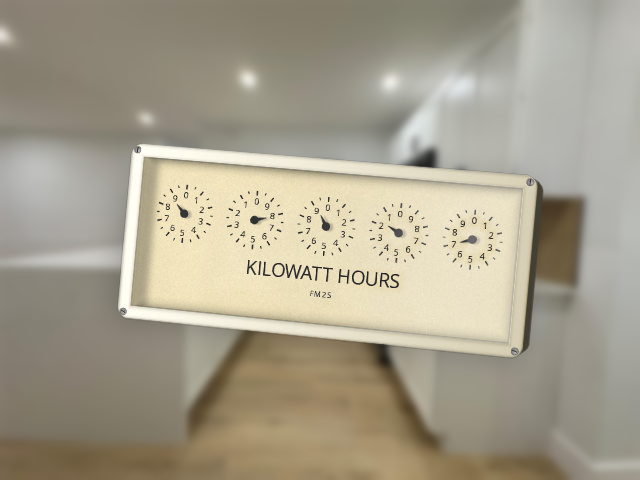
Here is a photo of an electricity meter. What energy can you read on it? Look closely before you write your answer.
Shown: 87917 kWh
